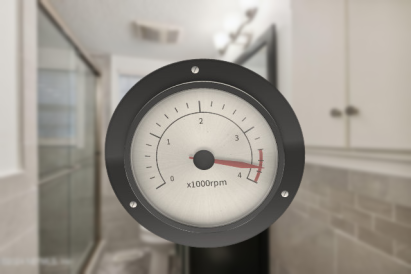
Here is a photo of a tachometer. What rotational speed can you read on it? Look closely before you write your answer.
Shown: 3700 rpm
